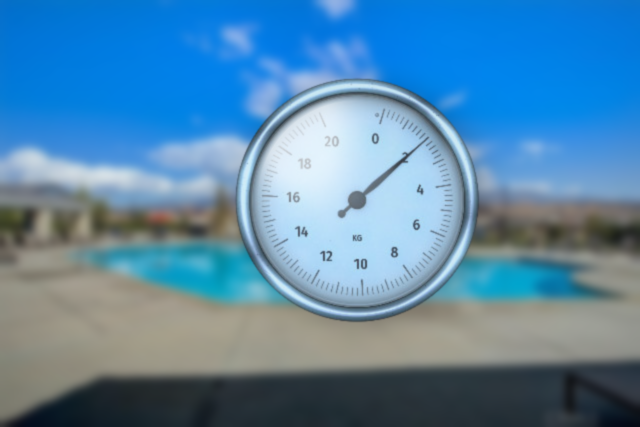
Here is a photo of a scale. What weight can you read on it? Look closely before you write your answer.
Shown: 2 kg
